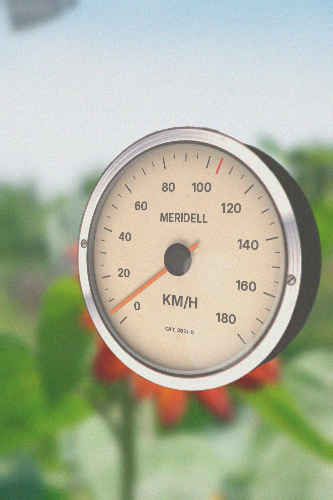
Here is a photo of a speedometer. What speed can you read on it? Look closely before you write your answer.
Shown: 5 km/h
